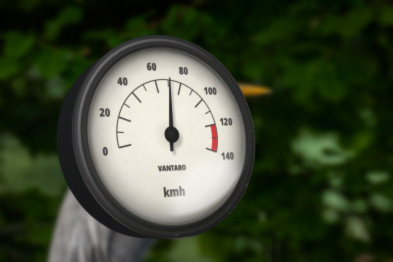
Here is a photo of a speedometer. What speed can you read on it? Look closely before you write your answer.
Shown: 70 km/h
